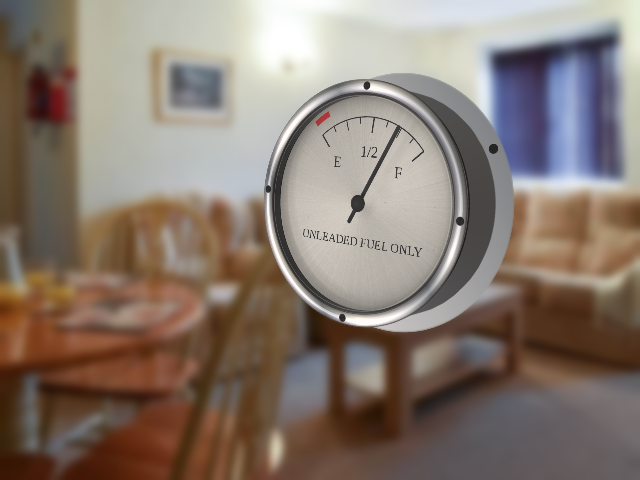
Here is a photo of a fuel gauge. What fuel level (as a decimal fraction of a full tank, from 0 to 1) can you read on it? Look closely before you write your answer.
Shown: 0.75
